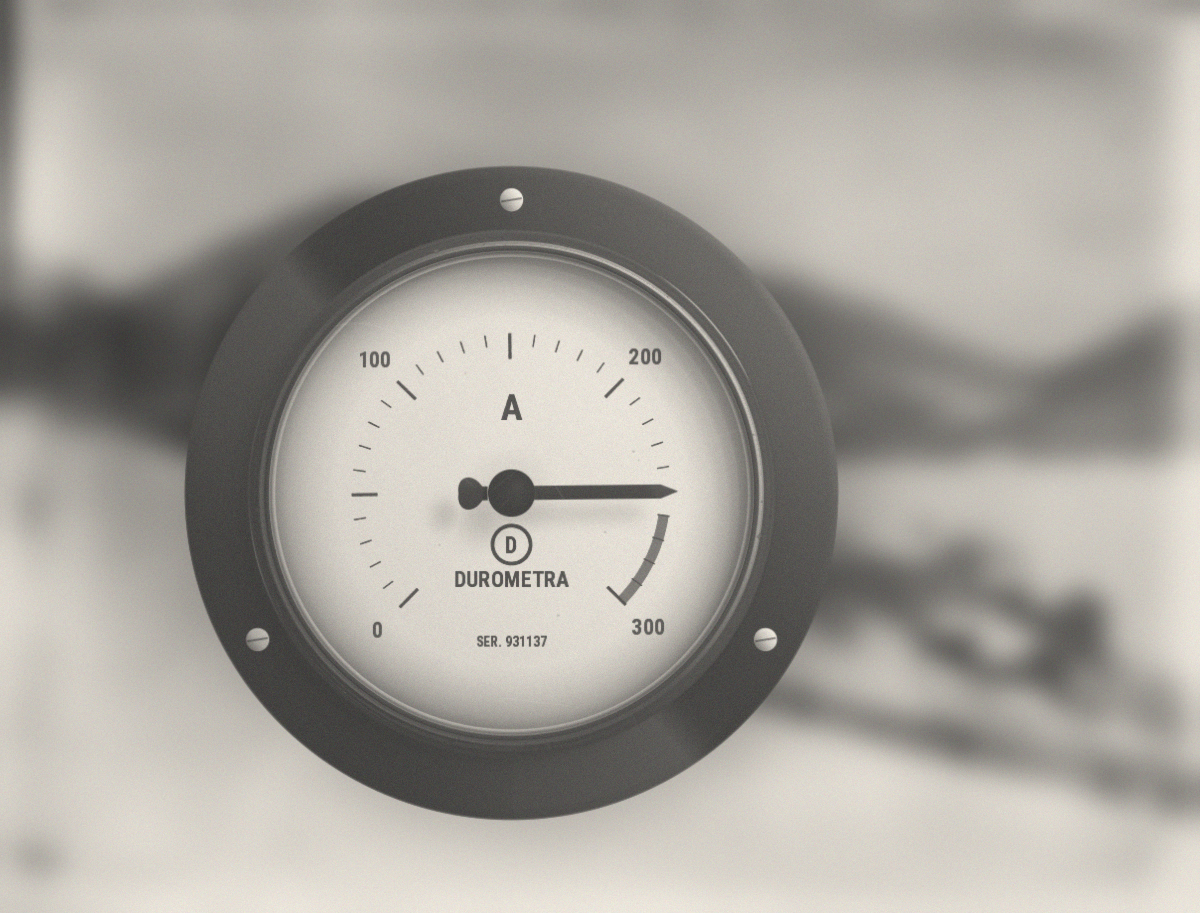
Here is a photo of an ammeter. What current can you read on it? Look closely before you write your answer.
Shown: 250 A
